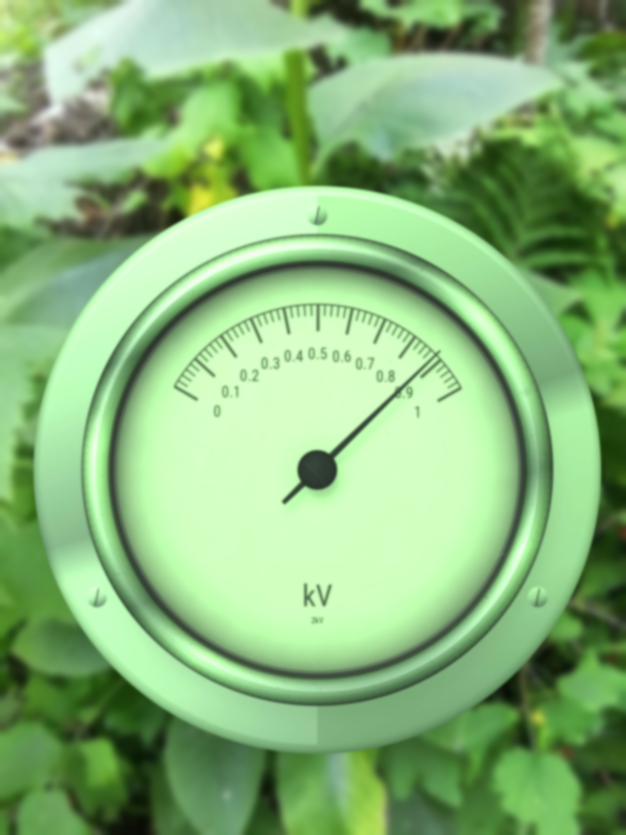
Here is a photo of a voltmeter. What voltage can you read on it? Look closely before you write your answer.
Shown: 0.88 kV
